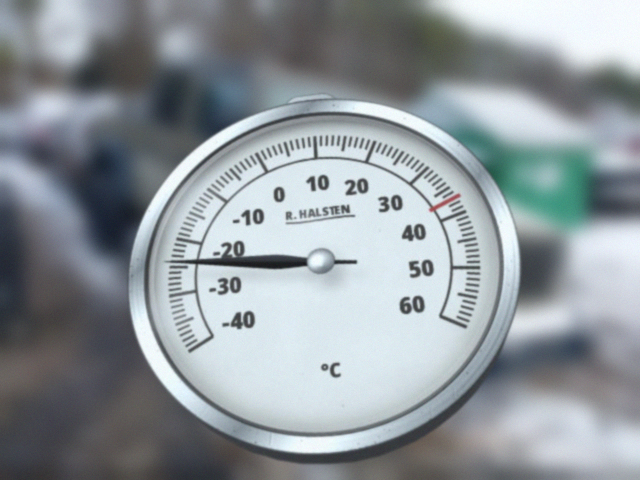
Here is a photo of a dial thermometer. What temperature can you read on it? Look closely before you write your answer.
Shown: -25 °C
